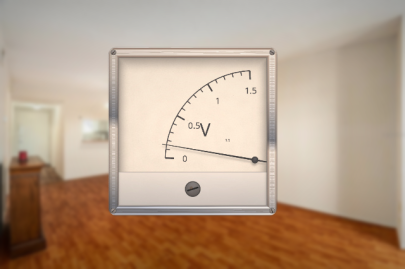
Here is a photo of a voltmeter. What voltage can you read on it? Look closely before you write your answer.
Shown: 0.15 V
